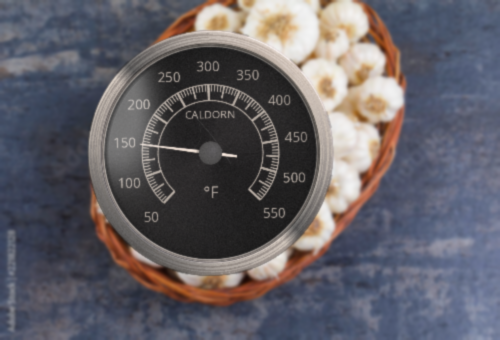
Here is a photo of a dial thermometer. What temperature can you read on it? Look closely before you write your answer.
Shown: 150 °F
